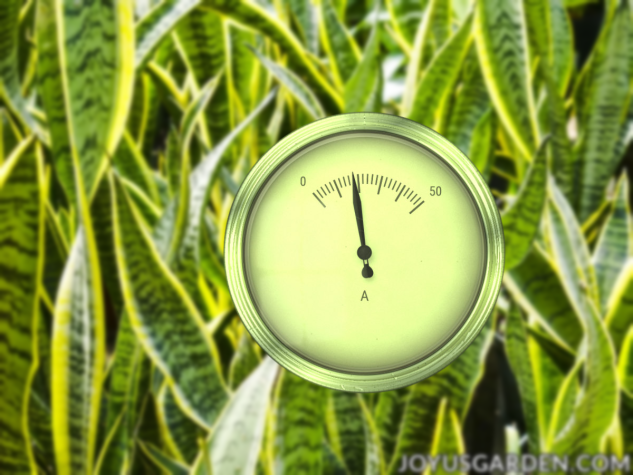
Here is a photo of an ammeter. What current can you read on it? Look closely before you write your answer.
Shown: 18 A
